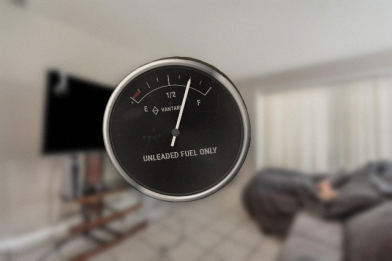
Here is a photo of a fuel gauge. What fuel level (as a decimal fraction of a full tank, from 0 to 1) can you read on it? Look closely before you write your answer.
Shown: 0.75
